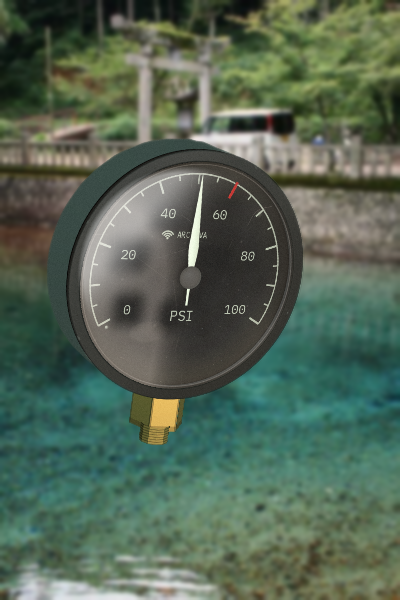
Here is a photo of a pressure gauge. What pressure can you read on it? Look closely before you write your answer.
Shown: 50 psi
